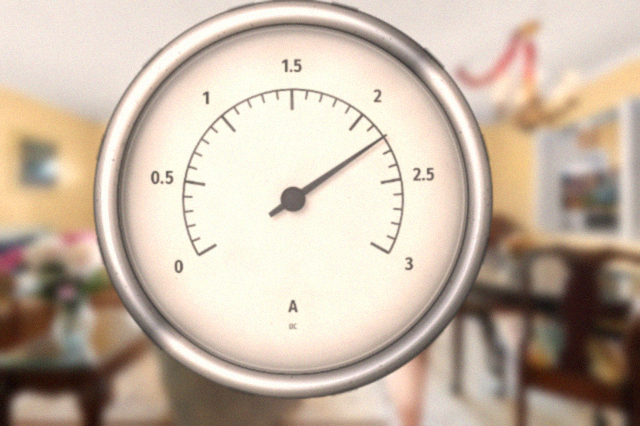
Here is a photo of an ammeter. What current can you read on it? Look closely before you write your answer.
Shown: 2.2 A
